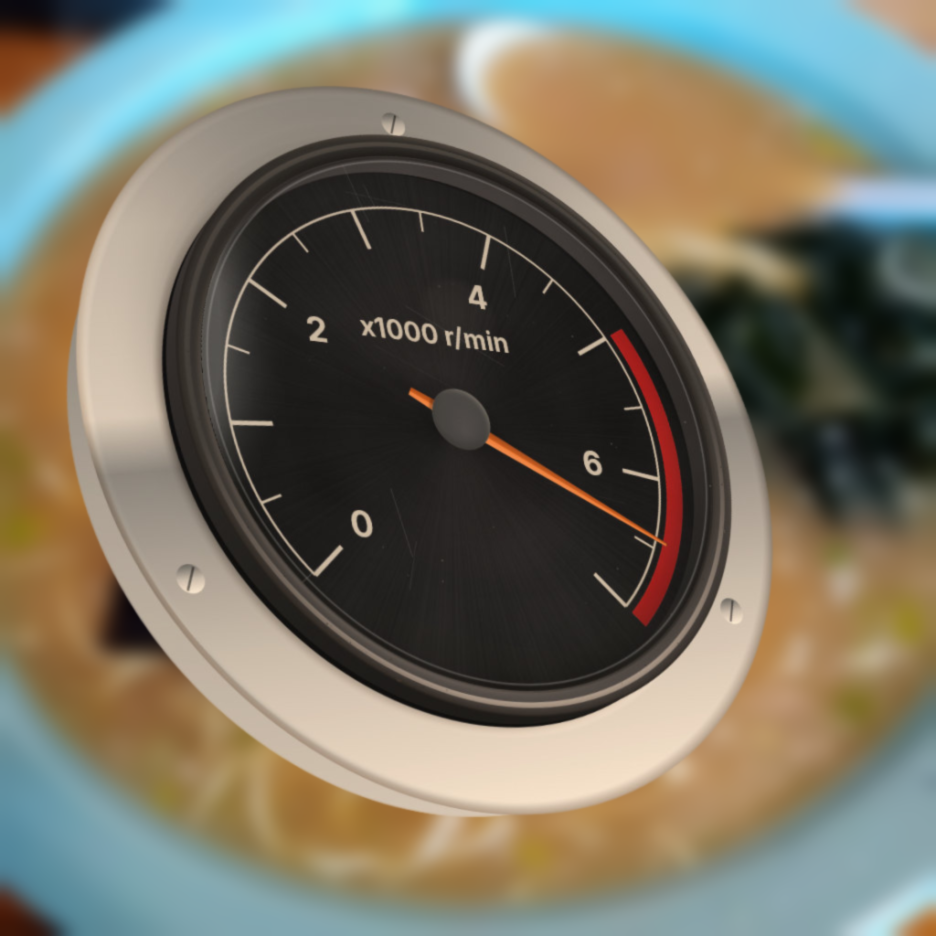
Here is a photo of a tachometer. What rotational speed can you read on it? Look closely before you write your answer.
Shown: 6500 rpm
